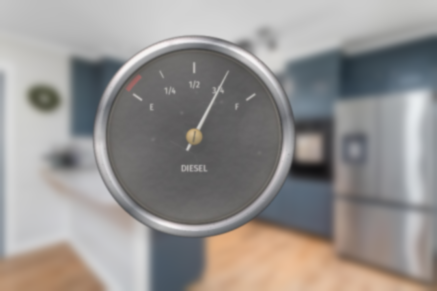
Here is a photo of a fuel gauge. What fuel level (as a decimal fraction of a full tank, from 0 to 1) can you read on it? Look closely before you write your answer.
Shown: 0.75
